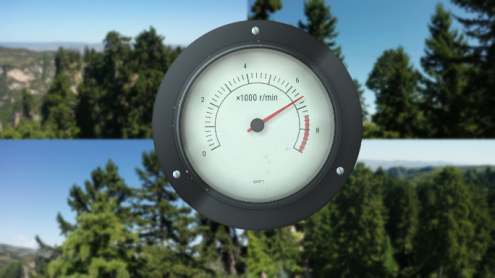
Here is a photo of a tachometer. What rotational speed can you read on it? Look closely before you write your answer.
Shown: 6600 rpm
